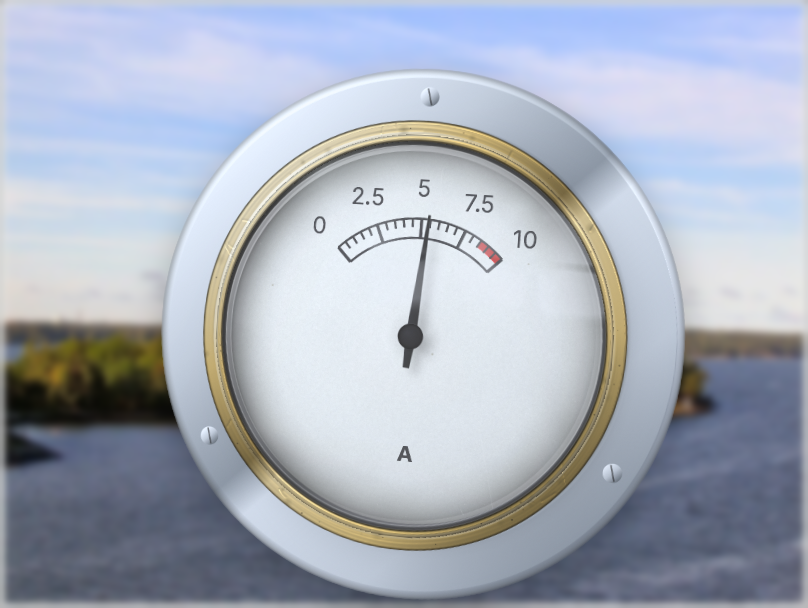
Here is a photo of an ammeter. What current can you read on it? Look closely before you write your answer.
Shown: 5.5 A
